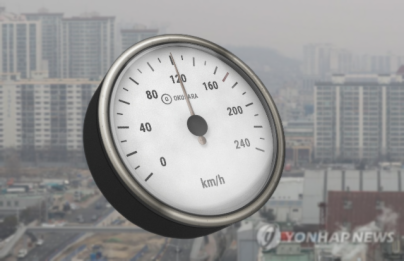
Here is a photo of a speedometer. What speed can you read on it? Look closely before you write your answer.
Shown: 120 km/h
